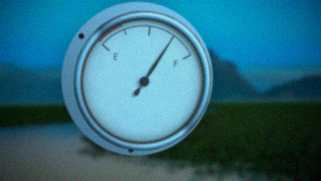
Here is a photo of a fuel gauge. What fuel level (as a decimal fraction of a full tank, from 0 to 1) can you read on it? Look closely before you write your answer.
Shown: 0.75
